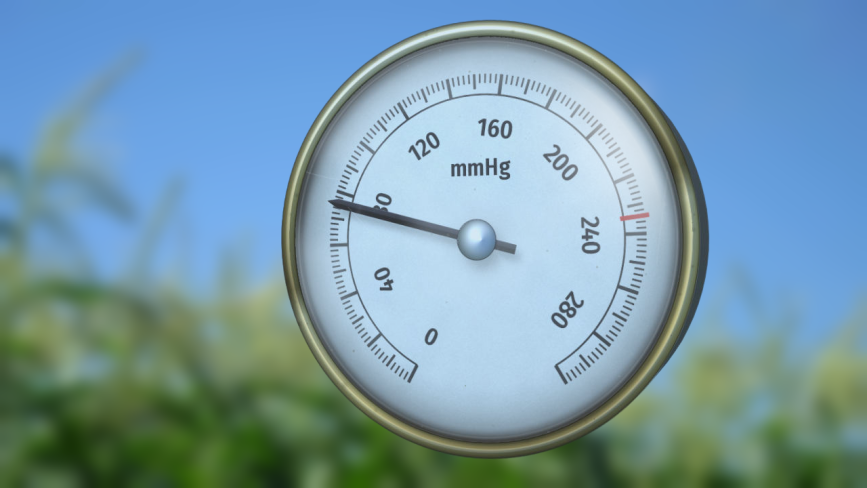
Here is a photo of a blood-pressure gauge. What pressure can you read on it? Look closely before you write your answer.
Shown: 76 mmHg
